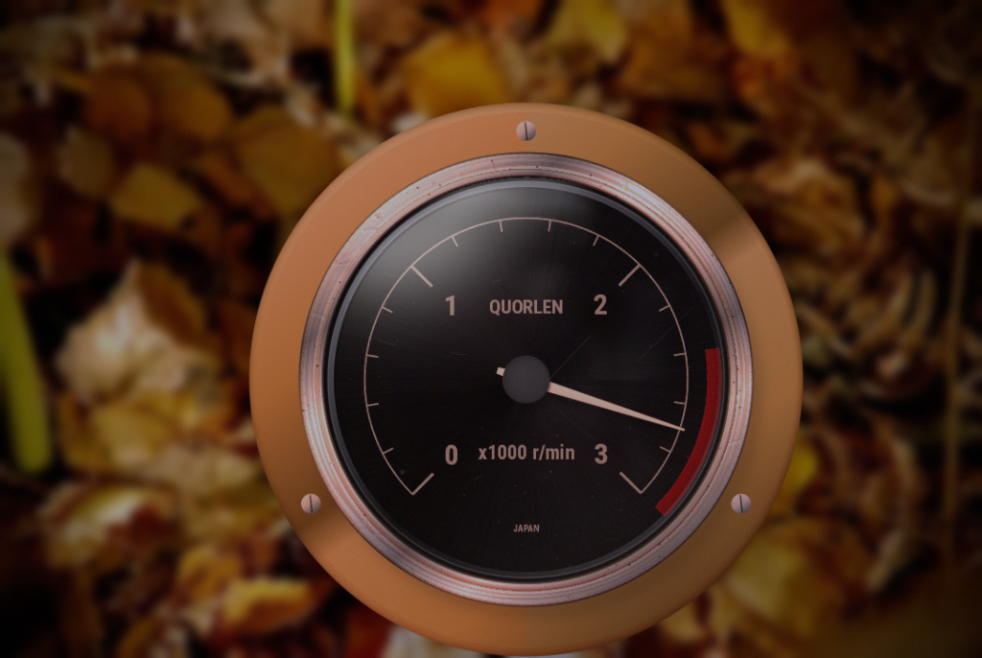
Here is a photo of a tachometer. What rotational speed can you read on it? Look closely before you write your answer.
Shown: 2700 rpm
